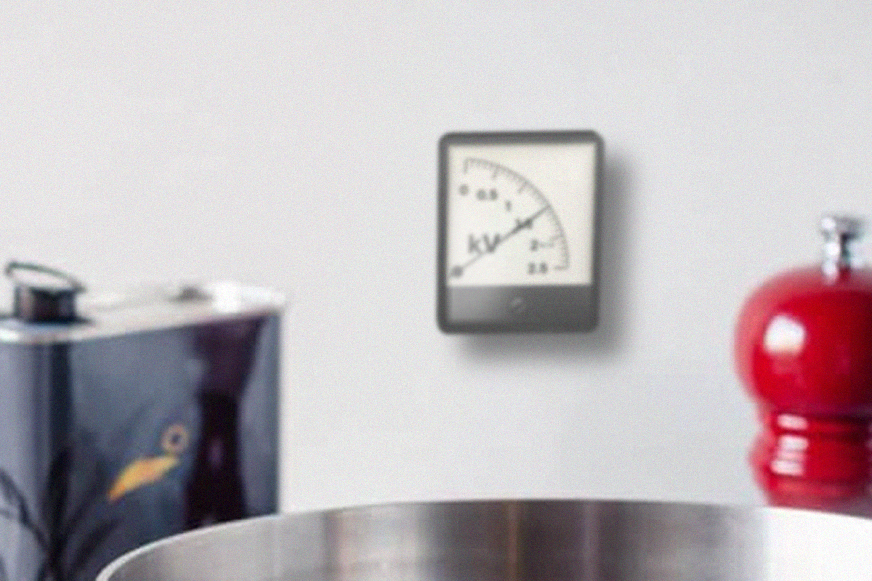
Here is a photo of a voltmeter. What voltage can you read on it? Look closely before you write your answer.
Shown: 1.5 kV
